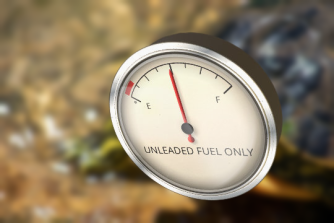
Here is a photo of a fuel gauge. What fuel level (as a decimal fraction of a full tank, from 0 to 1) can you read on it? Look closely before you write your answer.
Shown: 0.5
